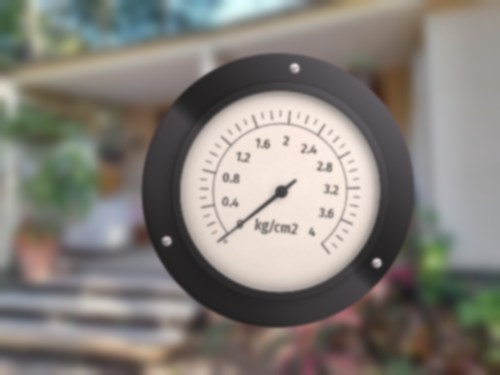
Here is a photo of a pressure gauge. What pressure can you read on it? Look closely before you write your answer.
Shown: 0 kg/cm²
